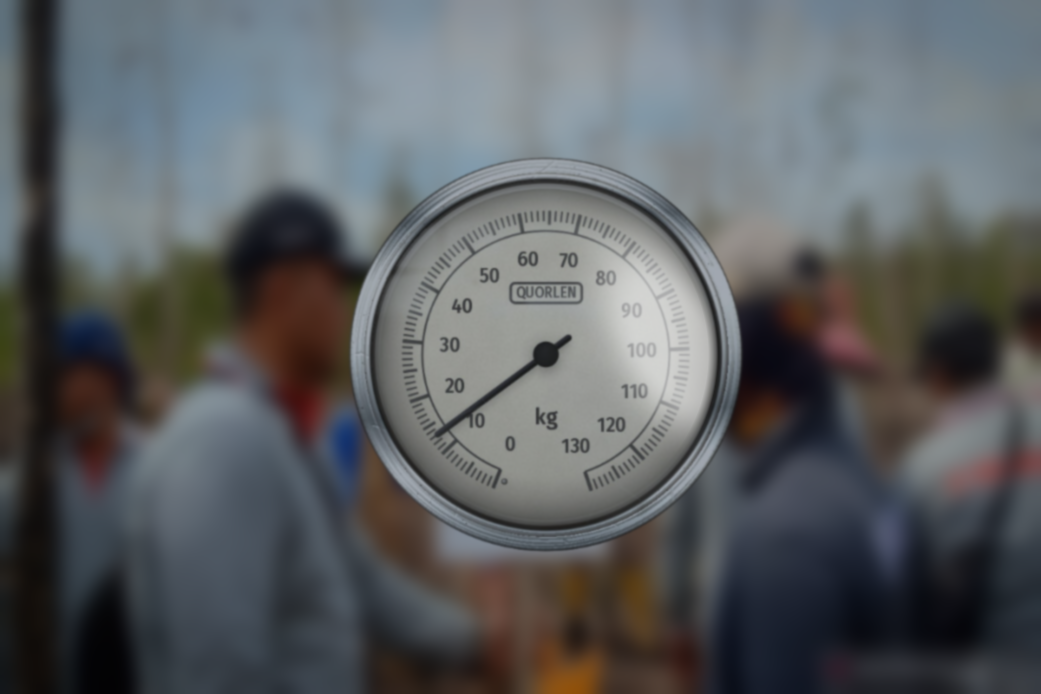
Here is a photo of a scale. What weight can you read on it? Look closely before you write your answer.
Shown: 13 kg
